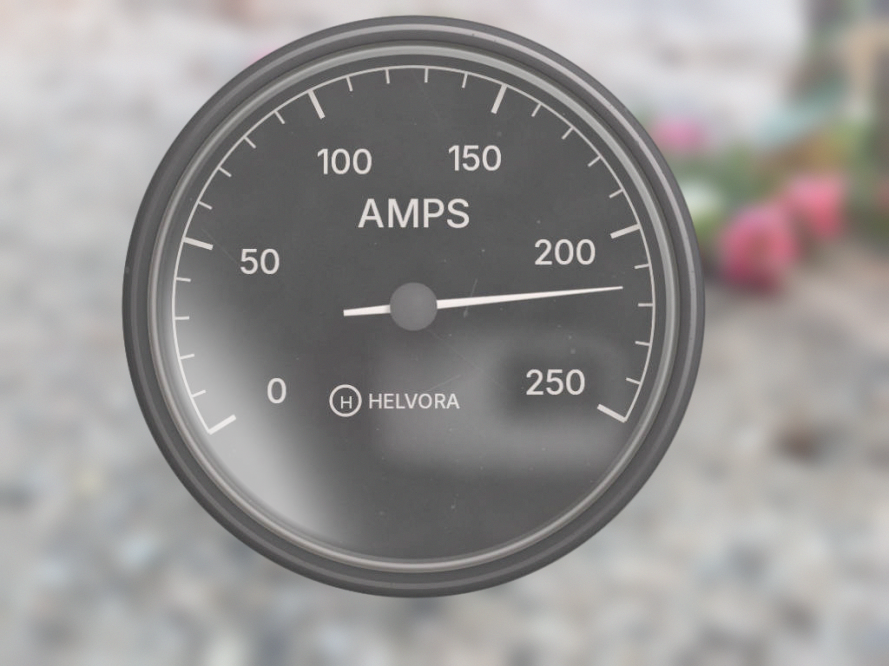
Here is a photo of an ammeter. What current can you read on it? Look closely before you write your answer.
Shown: 215 A
